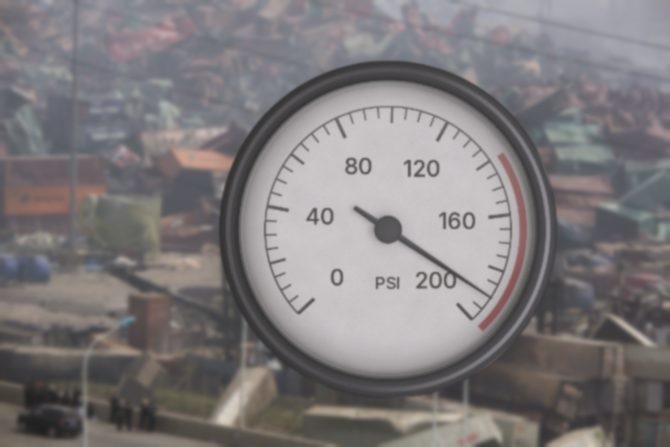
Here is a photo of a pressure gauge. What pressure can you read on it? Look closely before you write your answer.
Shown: 190 psi
